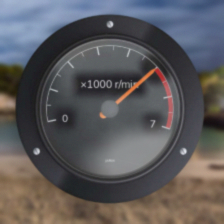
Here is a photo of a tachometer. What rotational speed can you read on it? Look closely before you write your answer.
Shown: 5000 rpm
